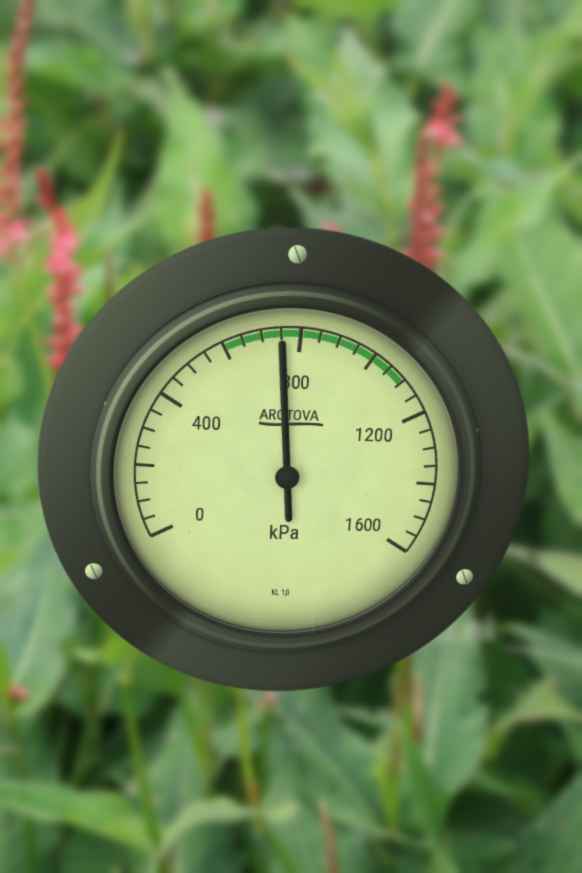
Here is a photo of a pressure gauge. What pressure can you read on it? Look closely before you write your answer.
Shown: 750 kPa
